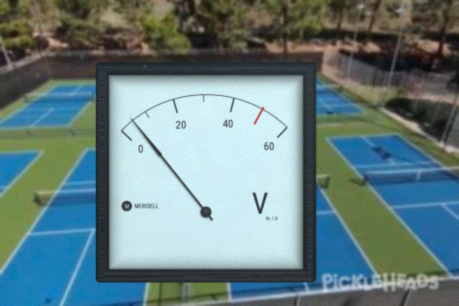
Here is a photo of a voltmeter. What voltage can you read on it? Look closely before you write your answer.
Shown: 5 V
